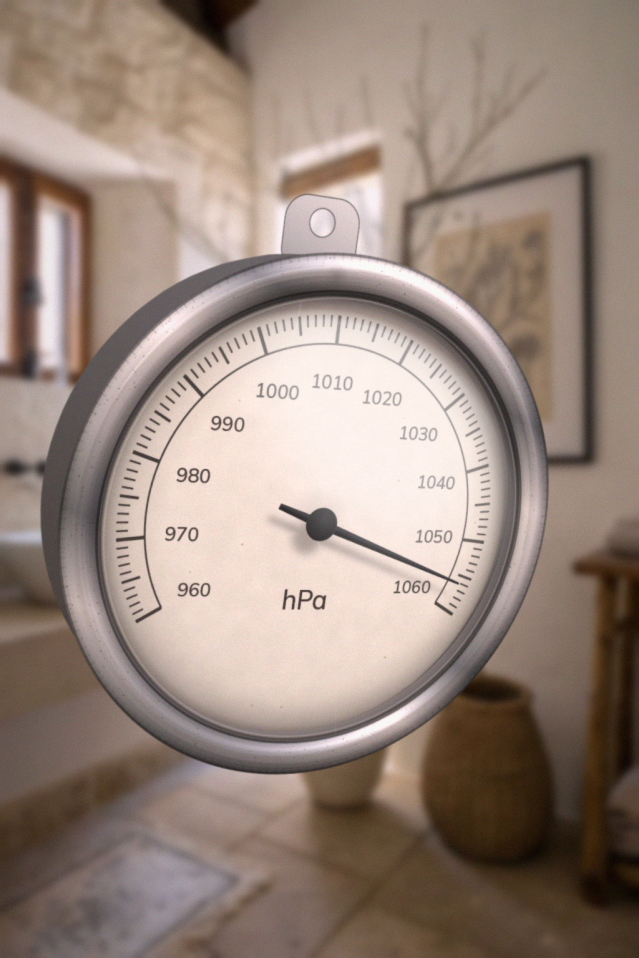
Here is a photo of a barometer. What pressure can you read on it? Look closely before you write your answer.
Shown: 1056 hPa
